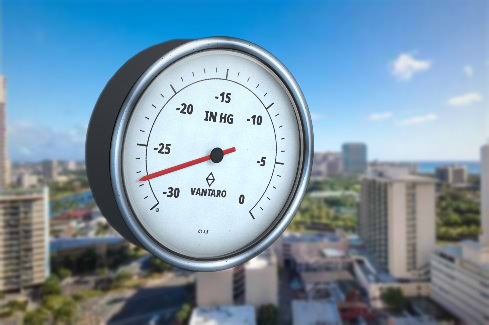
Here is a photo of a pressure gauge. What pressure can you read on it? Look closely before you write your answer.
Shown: -27.5 inHg
